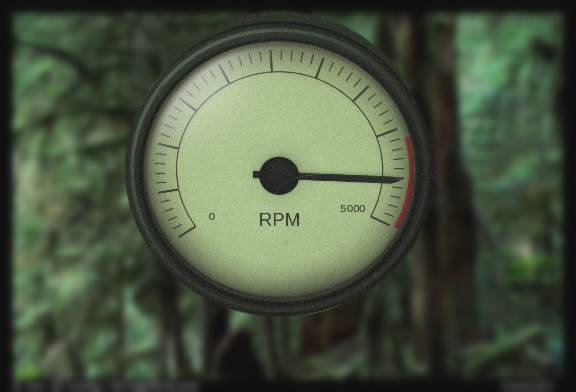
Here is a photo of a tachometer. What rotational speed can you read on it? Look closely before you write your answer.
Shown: 4500 rpm
